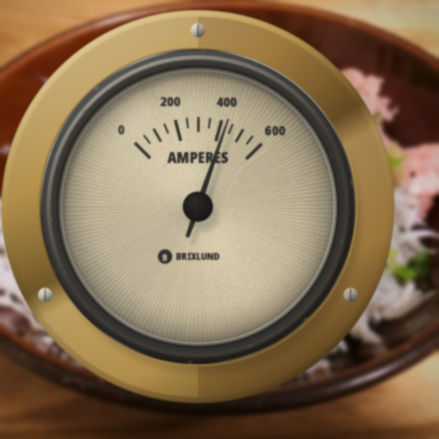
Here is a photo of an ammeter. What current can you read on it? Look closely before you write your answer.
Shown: 425 A
